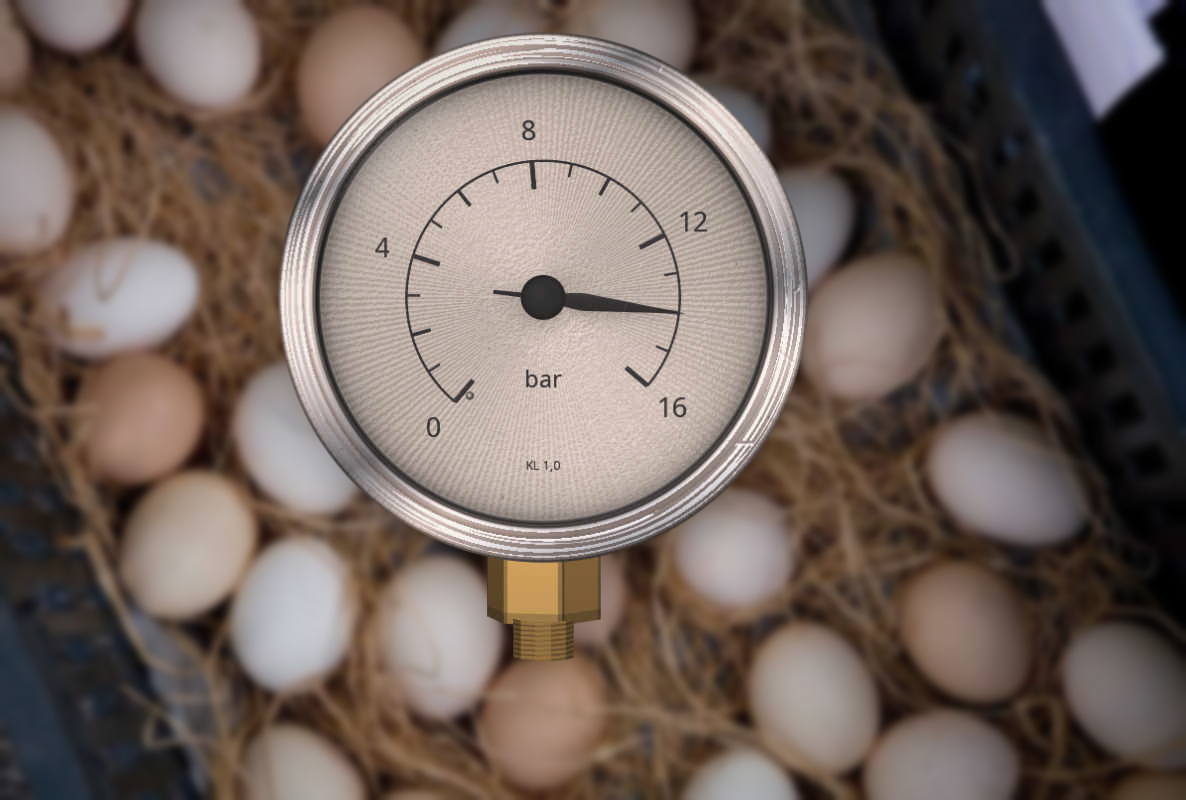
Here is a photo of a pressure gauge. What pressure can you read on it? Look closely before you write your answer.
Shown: 14 bar
